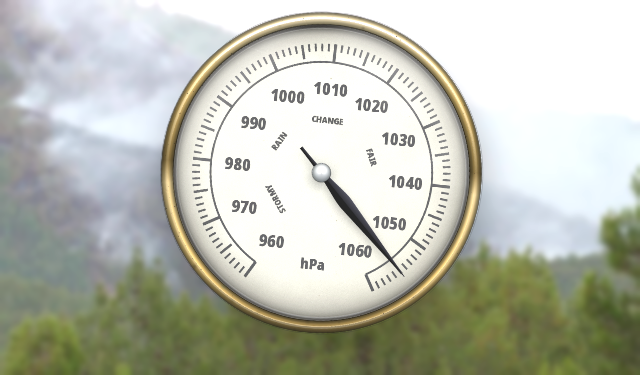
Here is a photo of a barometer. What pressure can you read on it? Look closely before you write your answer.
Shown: 1055 hPa
